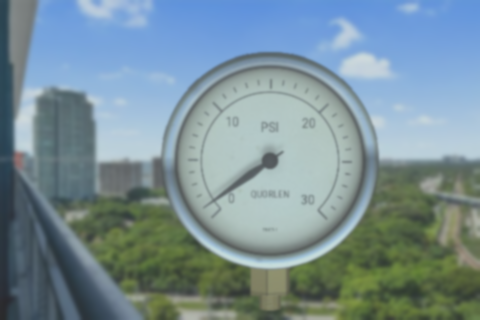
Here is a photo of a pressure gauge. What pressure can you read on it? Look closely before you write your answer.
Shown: 1 psi
